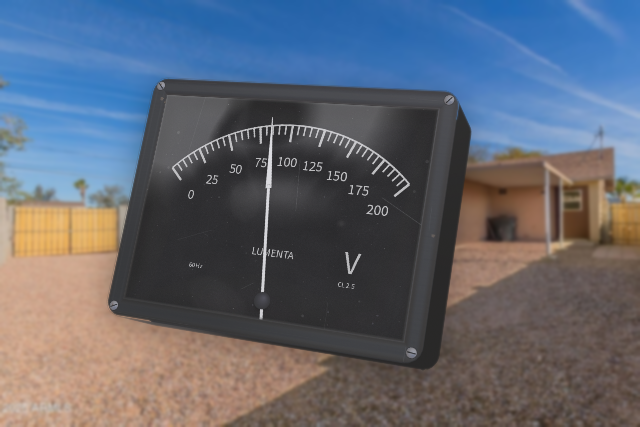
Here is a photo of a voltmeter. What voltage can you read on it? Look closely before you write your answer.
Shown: 85 V
